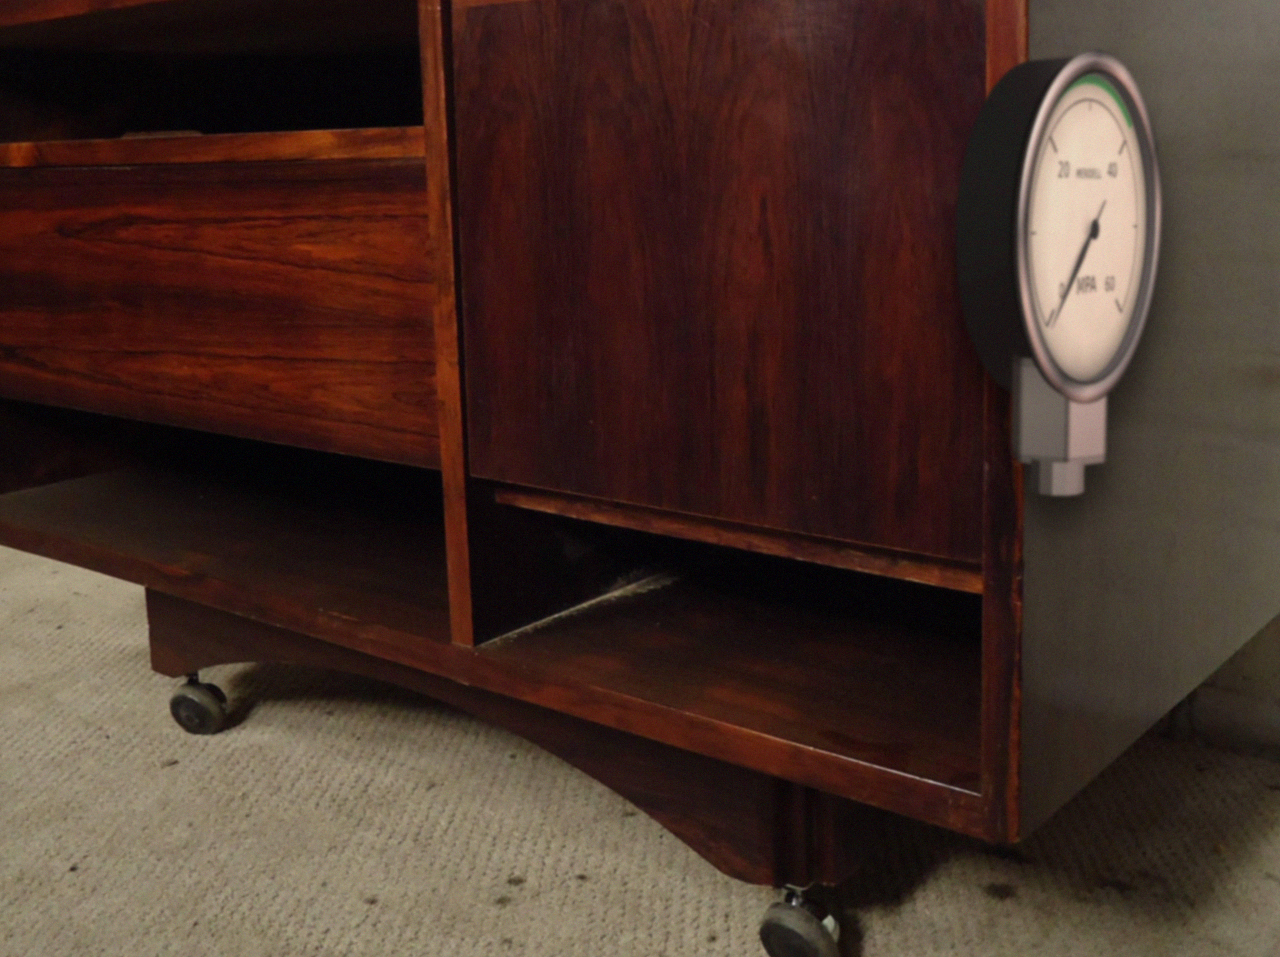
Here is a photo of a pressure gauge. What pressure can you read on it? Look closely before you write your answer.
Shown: 0 MPa
